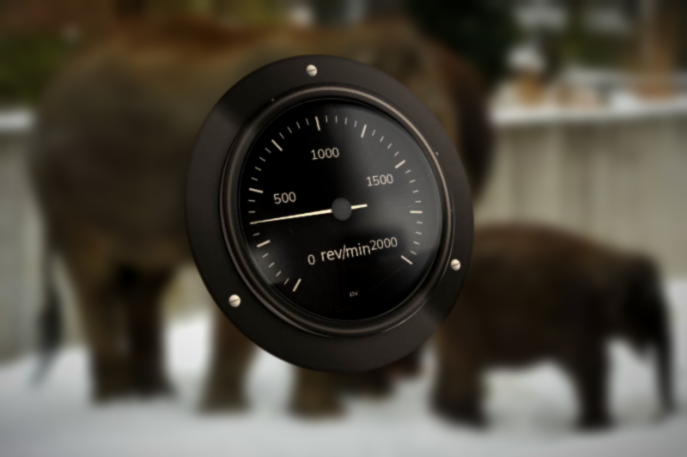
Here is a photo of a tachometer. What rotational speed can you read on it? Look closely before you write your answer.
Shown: 350 rpm
